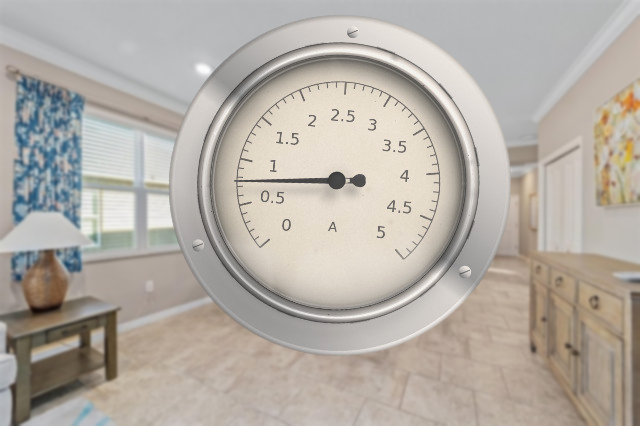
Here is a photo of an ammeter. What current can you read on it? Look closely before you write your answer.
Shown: 0.75 A
